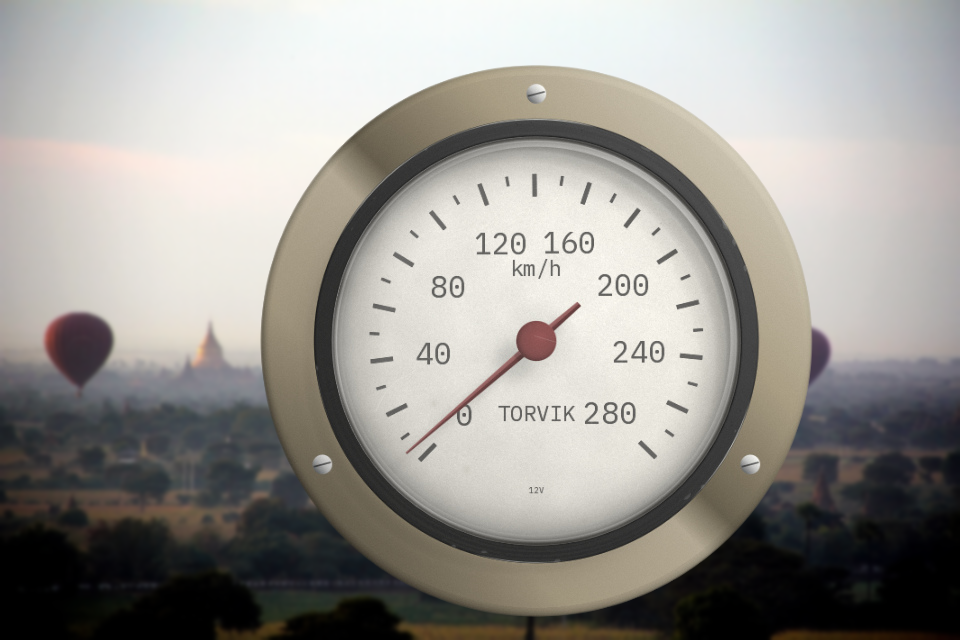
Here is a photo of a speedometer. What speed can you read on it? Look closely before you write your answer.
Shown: 5 km/h
